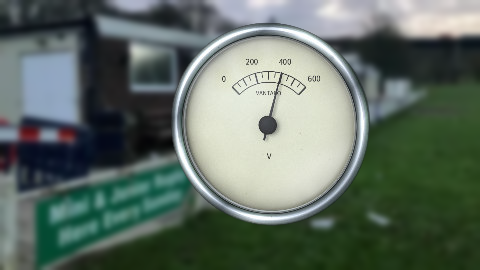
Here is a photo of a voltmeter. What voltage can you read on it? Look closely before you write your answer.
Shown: 400 V
